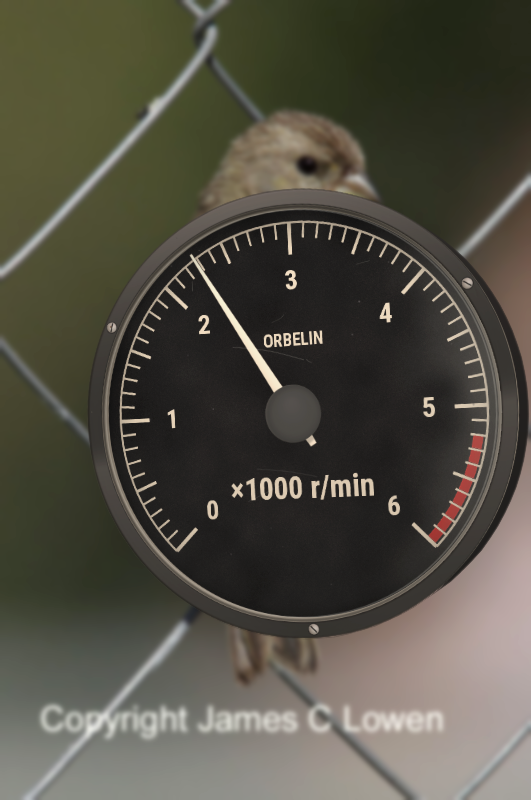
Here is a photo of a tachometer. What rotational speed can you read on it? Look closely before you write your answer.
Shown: 2300 rpm
